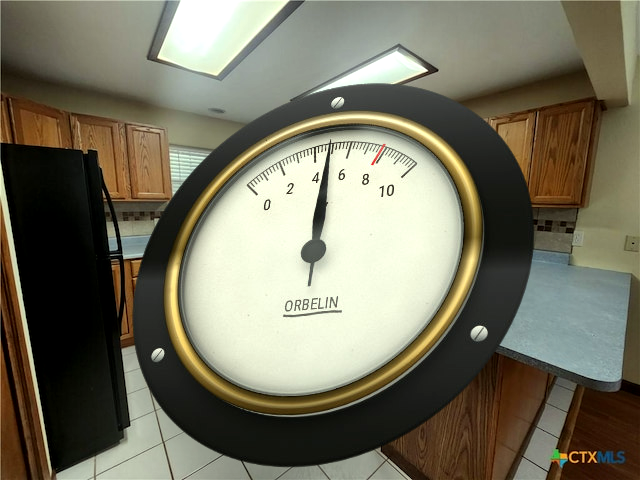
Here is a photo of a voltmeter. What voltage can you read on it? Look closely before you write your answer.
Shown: 5 V
